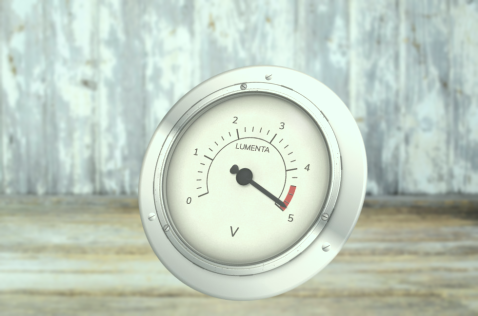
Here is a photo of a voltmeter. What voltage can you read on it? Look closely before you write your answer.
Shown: 4.9 V
